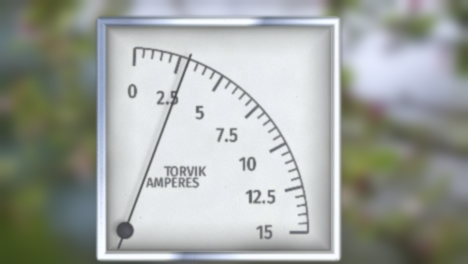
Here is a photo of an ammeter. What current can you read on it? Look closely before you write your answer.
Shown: 3 A
